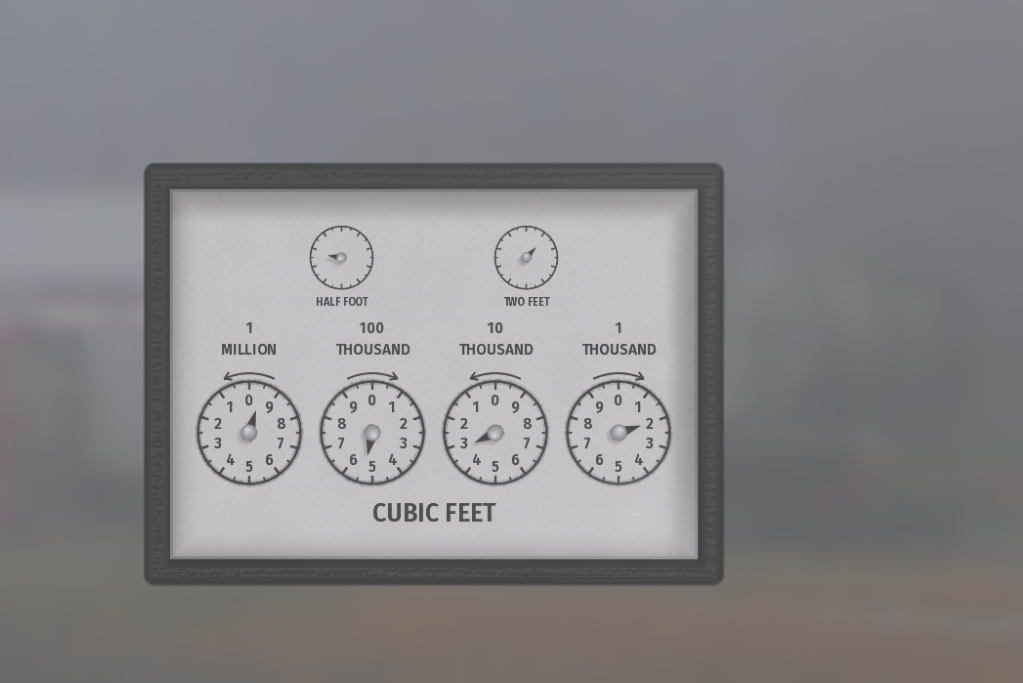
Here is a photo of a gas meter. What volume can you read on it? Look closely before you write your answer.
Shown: 953200 ft³
